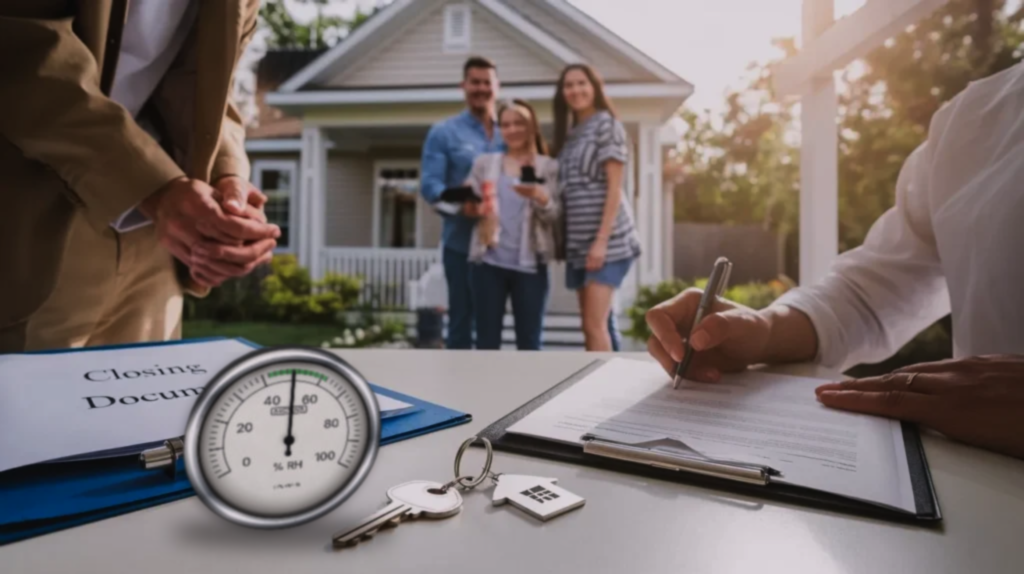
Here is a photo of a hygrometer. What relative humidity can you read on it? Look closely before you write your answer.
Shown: 50 %
